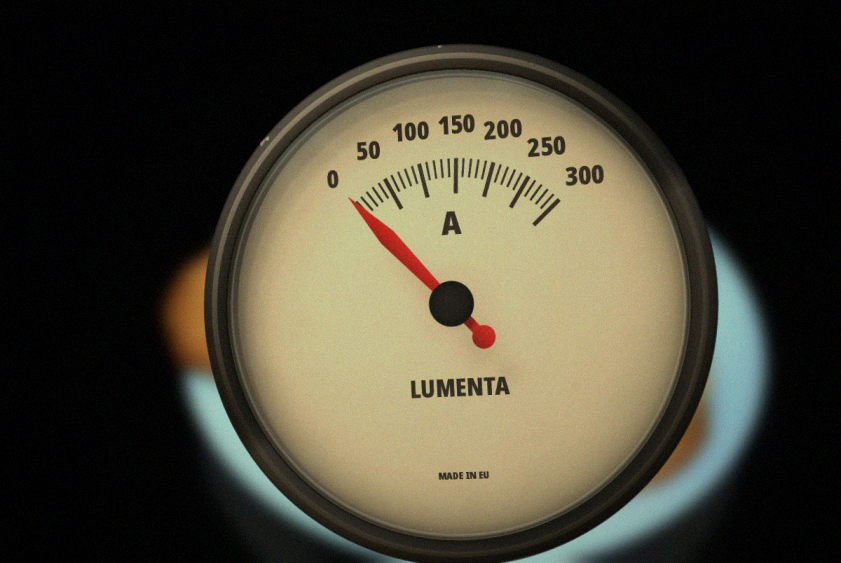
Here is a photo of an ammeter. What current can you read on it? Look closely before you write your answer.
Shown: 0 A
